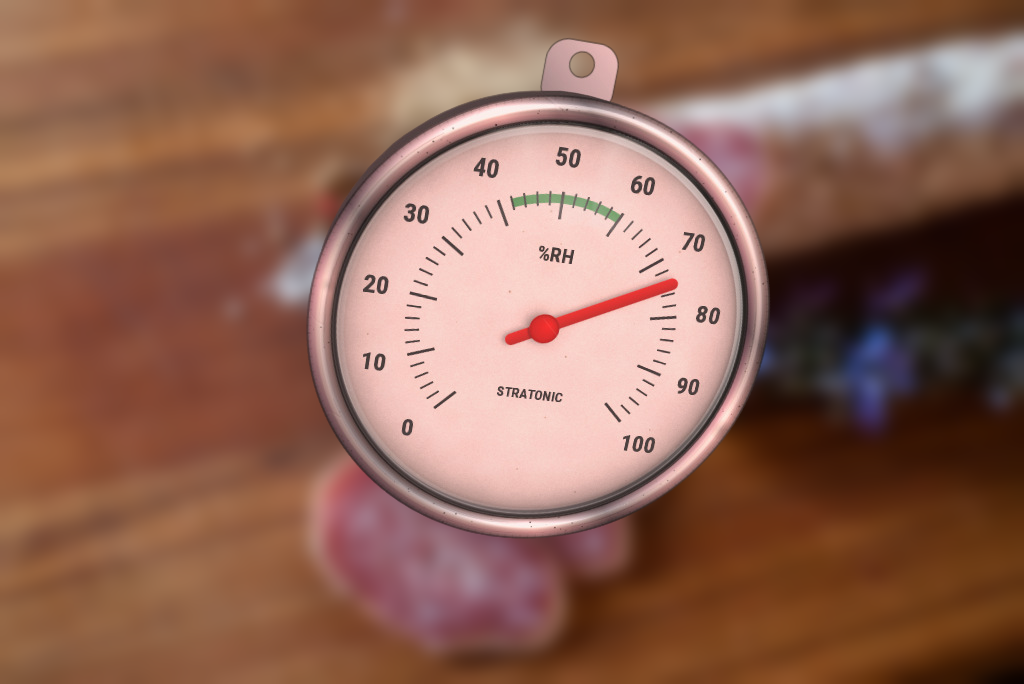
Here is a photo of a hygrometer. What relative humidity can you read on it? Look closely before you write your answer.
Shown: 74 %
